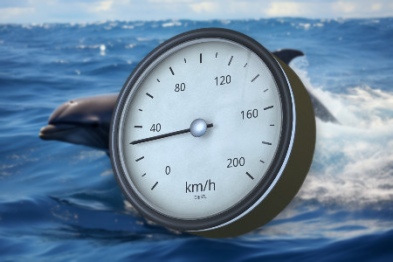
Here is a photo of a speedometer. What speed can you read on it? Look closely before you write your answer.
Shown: 30 km/h
